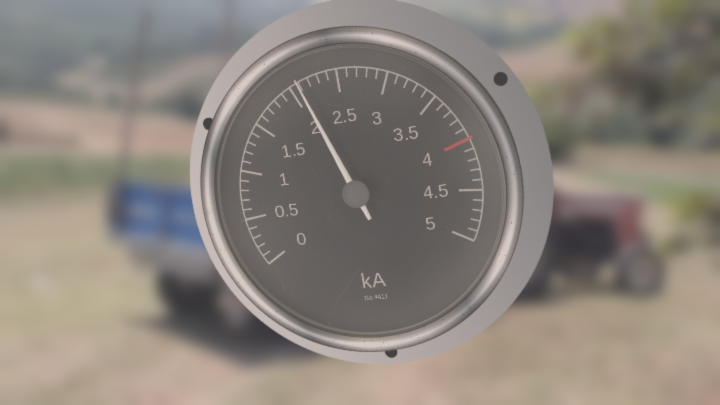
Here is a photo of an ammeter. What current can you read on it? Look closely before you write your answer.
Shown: 2.1 kA
